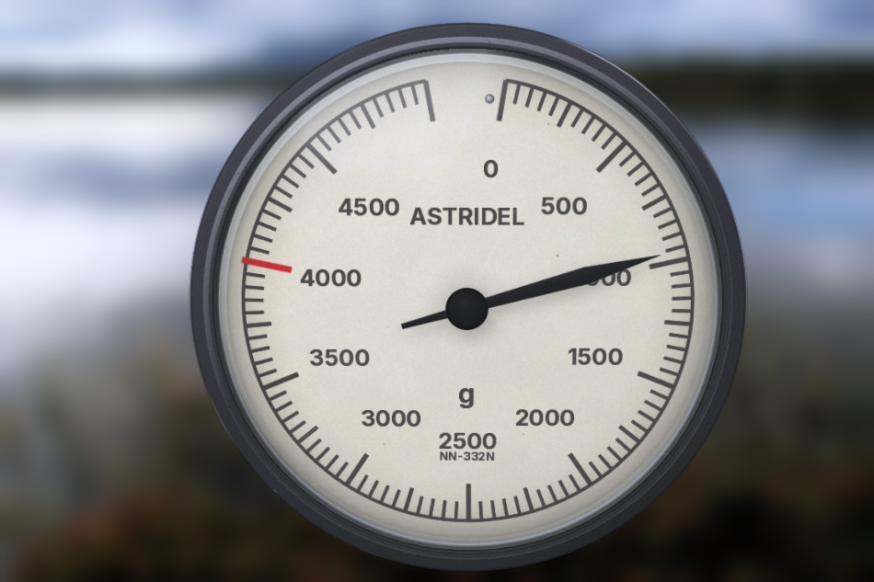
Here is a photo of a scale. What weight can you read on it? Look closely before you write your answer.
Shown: 950 g
